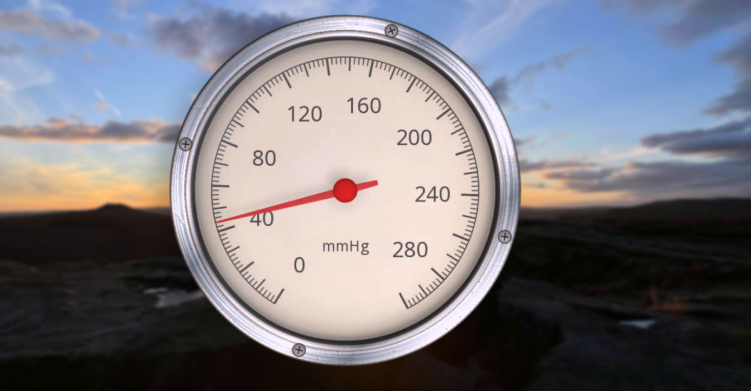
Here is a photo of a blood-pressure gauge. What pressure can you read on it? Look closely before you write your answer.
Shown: 44 mmHg
